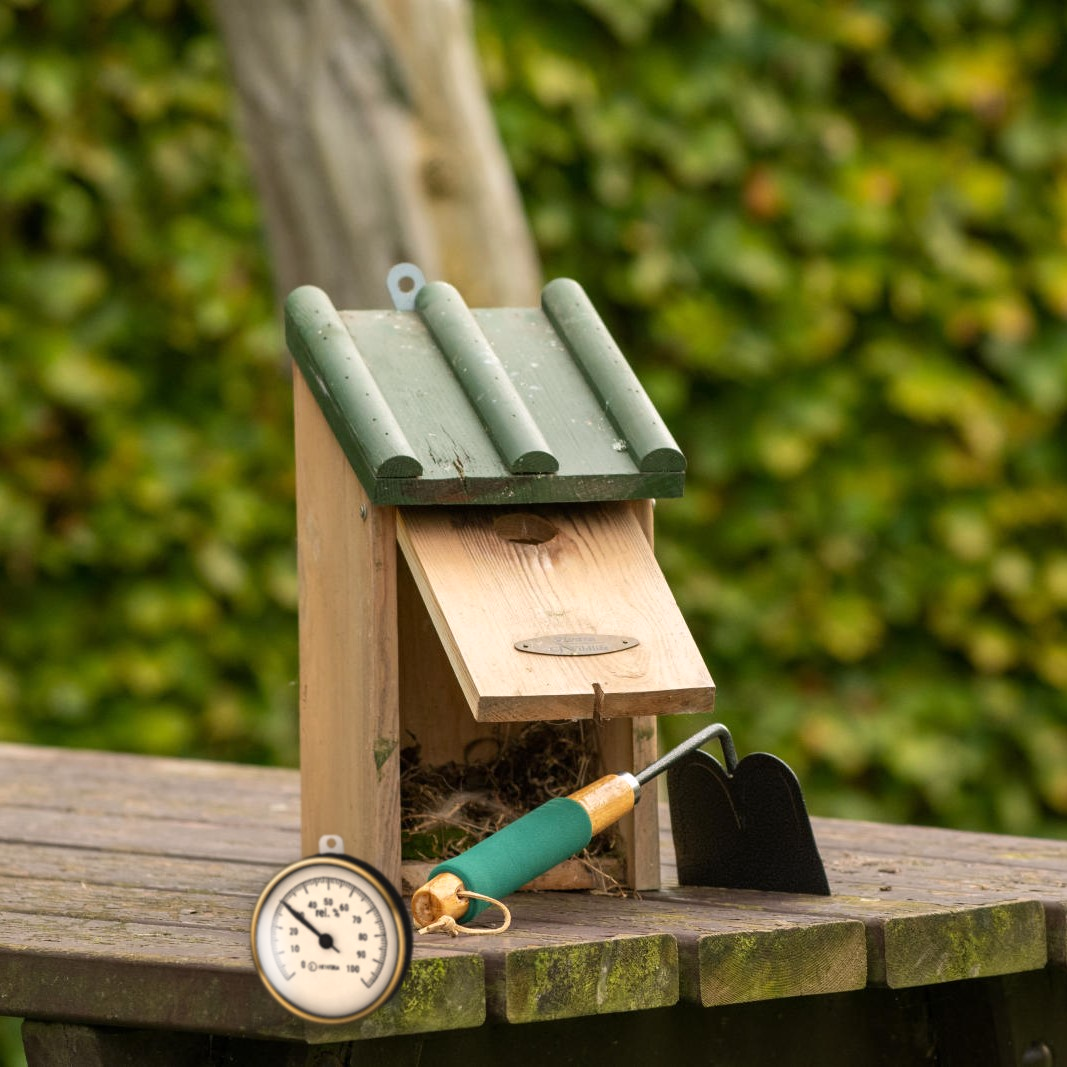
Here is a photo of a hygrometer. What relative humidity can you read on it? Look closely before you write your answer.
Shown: 30 %
